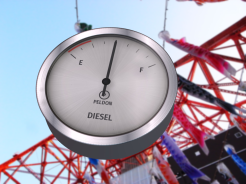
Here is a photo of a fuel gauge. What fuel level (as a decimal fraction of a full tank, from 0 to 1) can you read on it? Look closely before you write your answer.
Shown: 0.5
